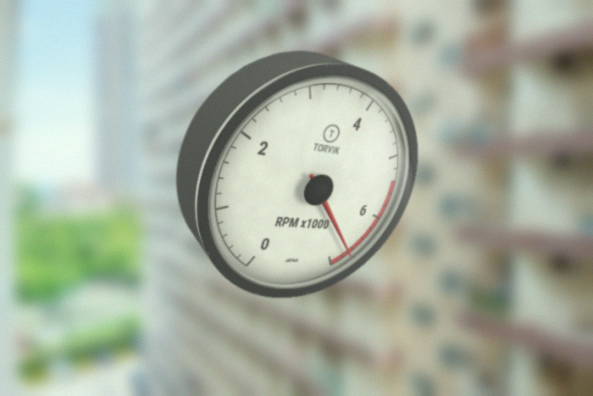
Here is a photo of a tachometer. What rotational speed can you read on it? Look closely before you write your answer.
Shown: 6700 rpm
